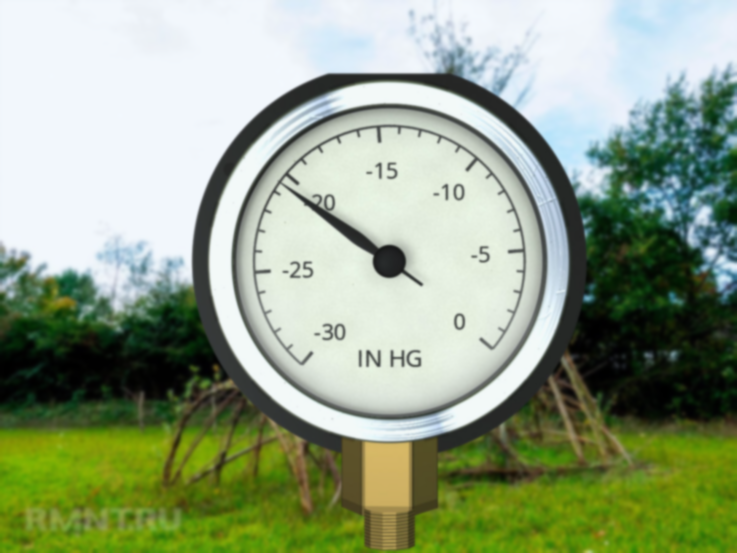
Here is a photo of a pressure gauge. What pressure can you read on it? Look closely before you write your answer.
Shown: -20.5 inHg
